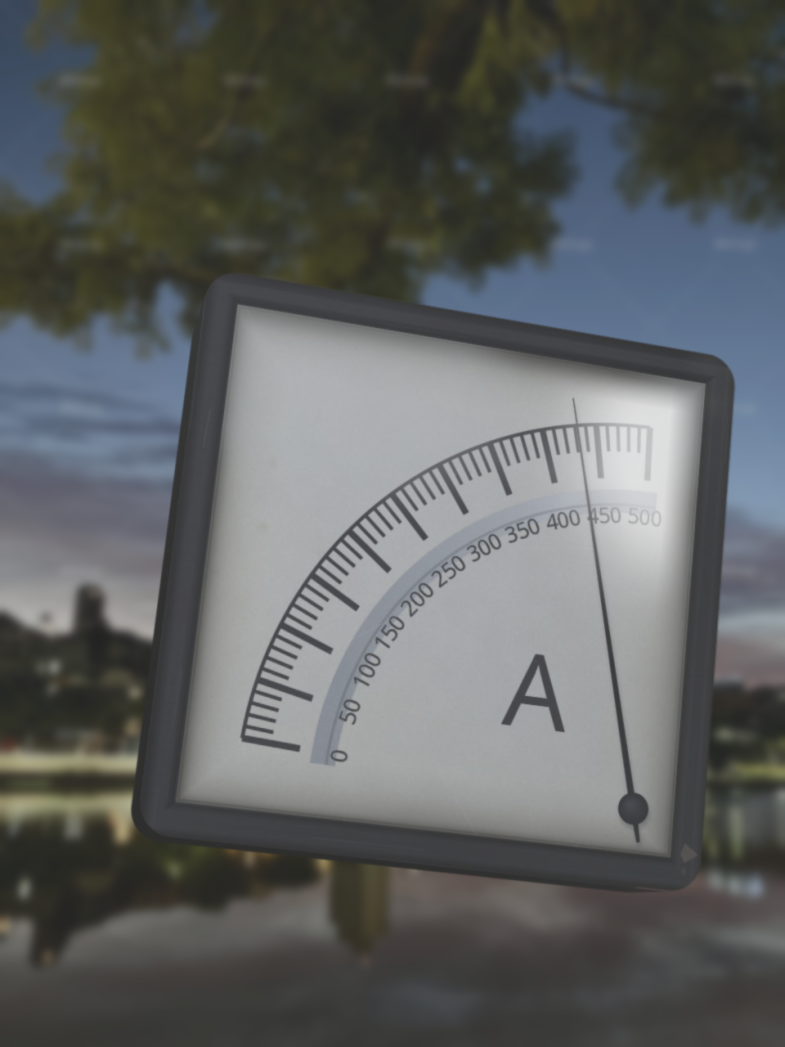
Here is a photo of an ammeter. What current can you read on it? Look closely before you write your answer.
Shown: 430 A
